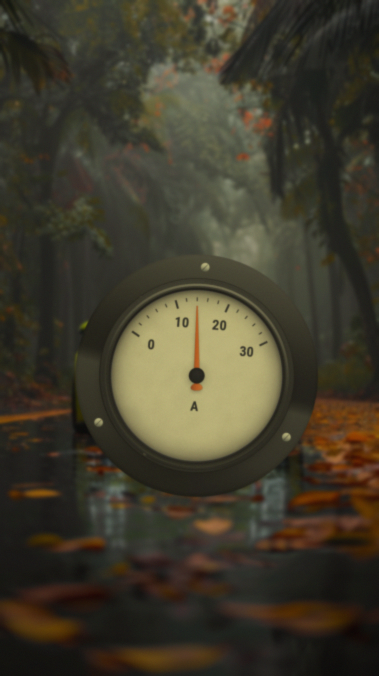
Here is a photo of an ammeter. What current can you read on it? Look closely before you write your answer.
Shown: 14 A
